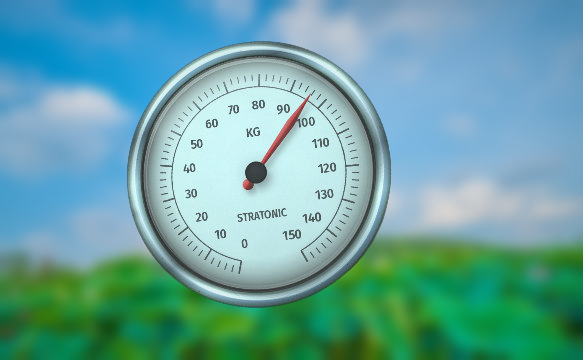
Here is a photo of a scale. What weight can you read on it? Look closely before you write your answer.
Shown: 96 kg
